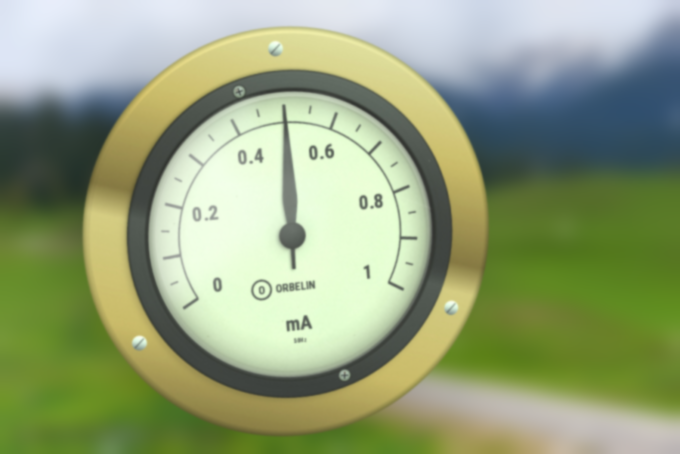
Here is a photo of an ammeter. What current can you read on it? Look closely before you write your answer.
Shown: 0.5 mA
